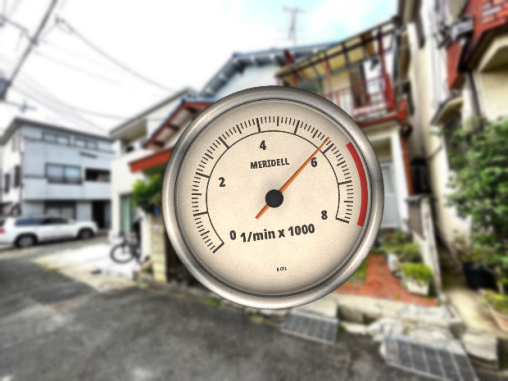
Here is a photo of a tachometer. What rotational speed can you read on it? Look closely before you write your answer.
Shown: 5800 rpm
